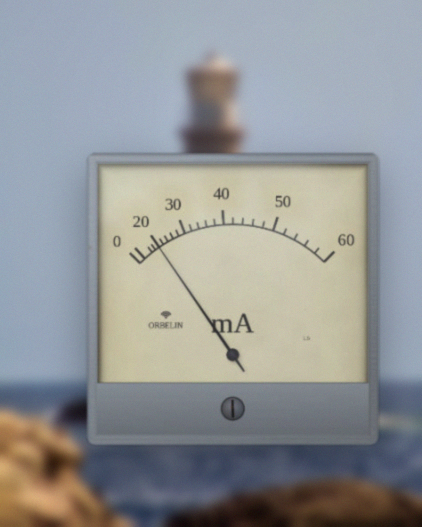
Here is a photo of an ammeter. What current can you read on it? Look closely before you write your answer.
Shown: 20 mA
